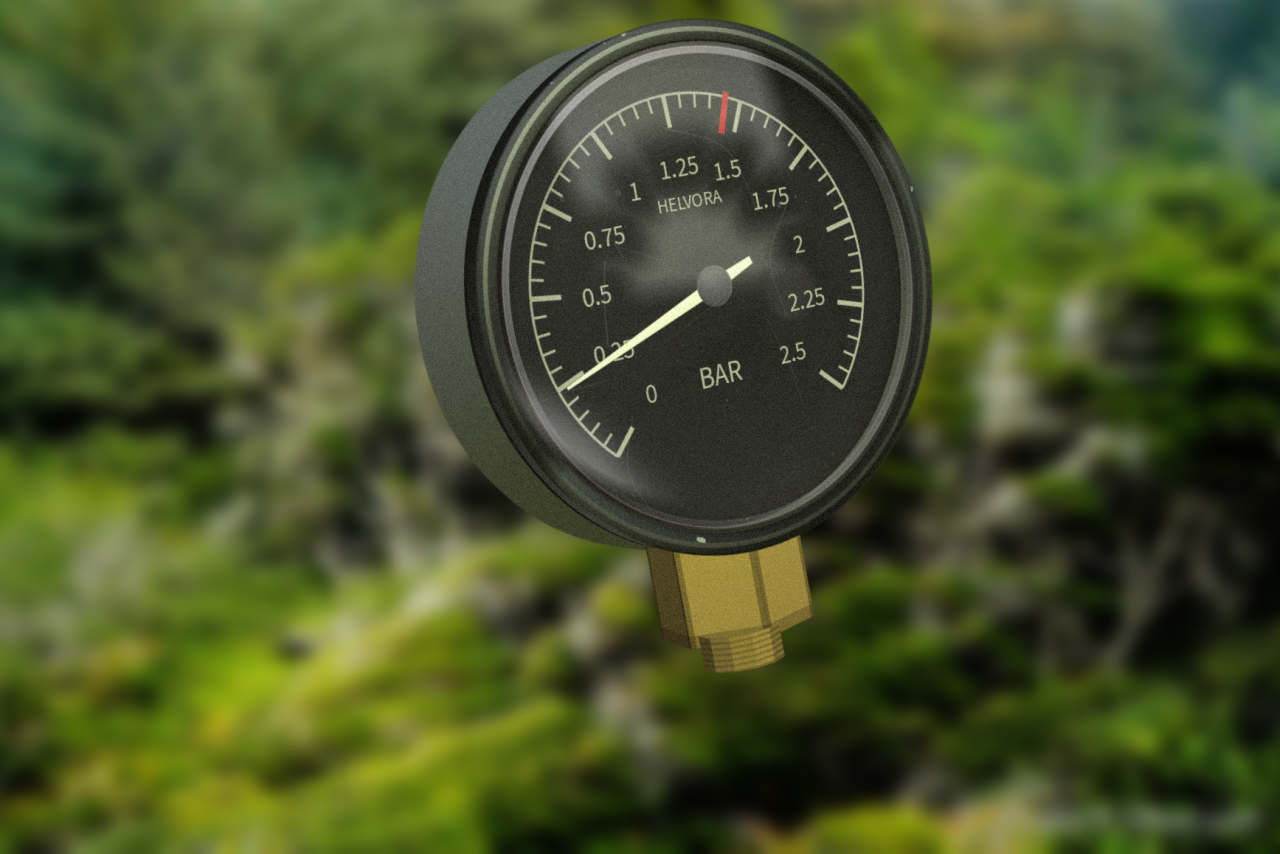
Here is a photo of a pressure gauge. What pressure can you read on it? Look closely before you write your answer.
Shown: 0.25 bar
